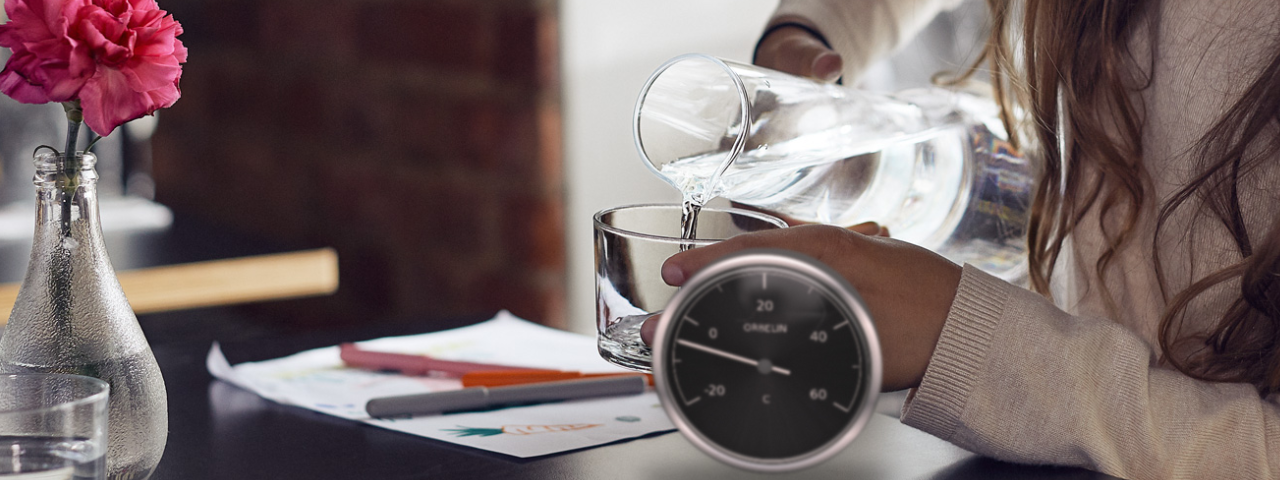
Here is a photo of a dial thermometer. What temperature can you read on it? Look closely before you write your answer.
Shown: -5 °C
